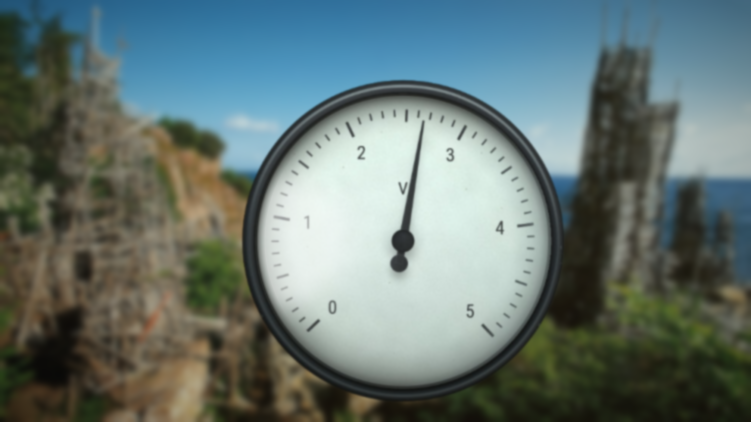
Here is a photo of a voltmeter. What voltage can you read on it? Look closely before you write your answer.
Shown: 2.65 V
